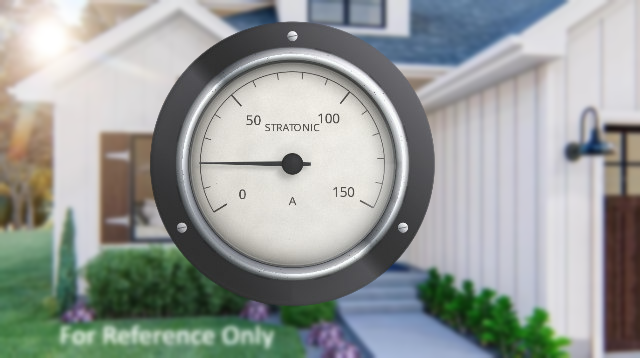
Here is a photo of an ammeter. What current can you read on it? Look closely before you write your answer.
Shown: 20 A
